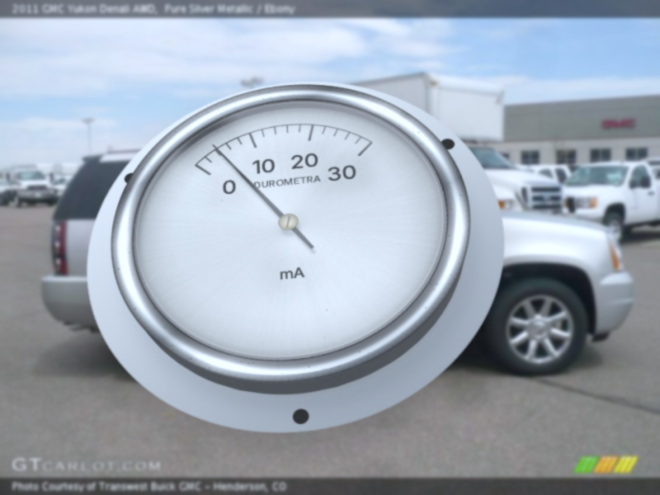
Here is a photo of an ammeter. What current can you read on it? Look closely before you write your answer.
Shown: 4 mA
